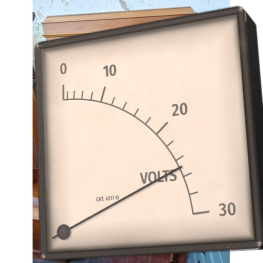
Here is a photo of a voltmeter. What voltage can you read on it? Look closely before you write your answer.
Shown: 25 V
